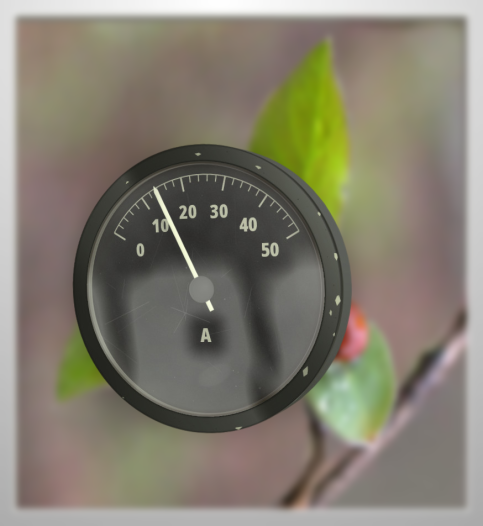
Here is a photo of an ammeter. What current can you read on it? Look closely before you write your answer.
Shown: 14 A
